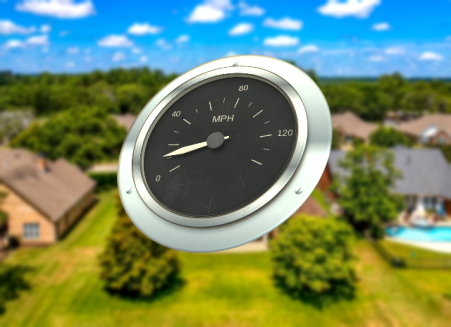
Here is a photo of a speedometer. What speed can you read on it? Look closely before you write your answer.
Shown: 10 mph
